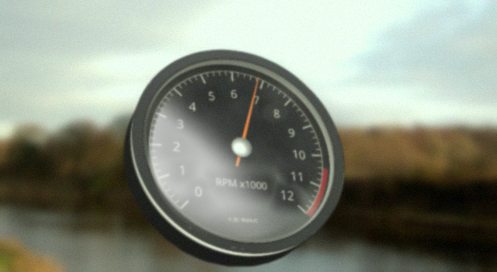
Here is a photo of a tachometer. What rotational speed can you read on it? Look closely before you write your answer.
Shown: 6800 rpm
